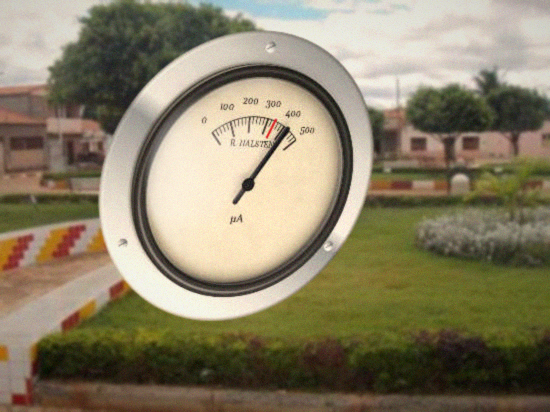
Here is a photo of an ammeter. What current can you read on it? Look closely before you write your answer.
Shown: 400 µA
